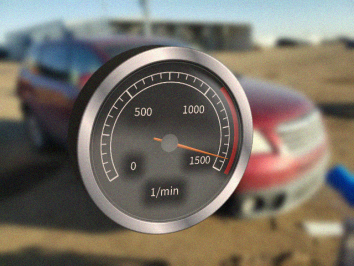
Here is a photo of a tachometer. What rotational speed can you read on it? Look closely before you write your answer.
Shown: 1425 rpm
